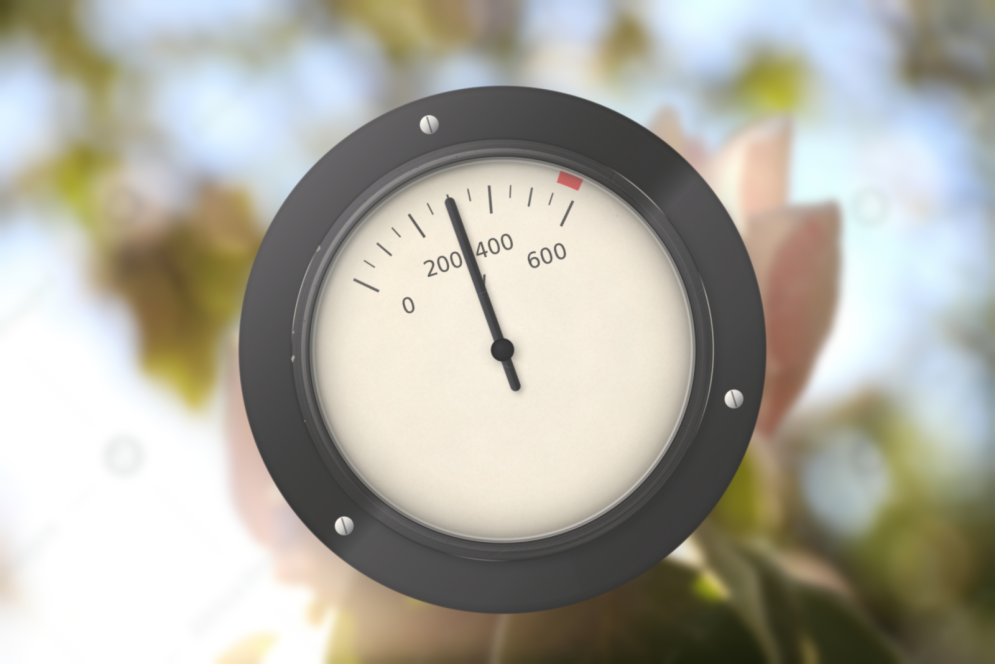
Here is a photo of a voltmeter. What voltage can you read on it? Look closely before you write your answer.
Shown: 300 V
